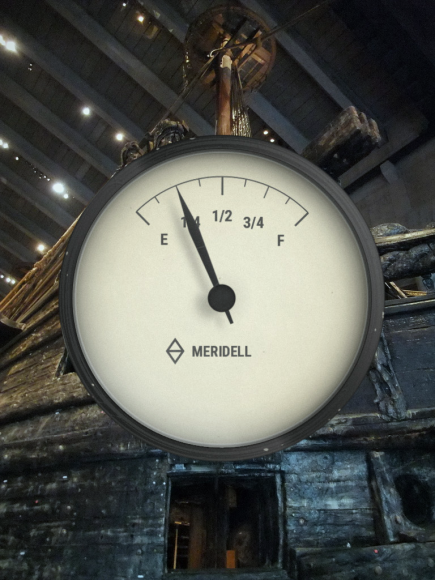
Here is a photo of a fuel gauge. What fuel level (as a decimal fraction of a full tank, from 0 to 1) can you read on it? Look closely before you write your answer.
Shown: 0.25
